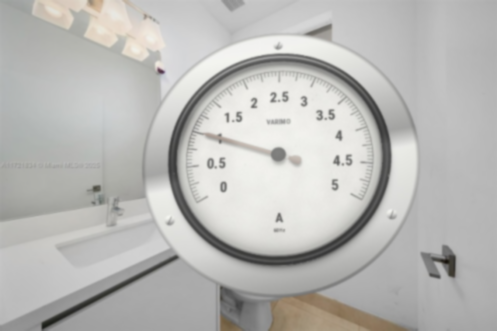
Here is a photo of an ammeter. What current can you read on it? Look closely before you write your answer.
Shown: 1 A
